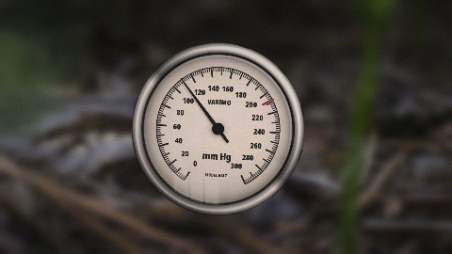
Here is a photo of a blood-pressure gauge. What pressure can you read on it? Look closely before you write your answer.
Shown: 110 mmHg
